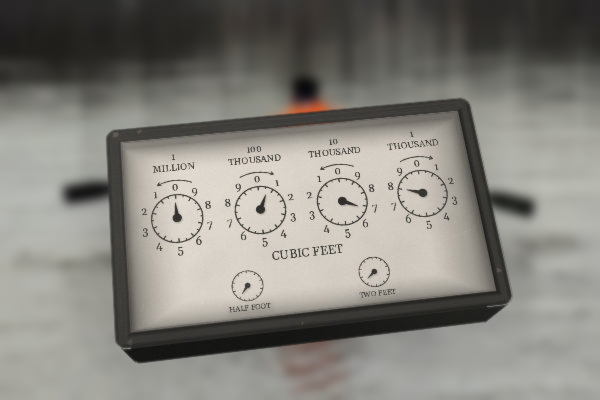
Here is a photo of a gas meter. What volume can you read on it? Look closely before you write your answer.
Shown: 6800 ft³
